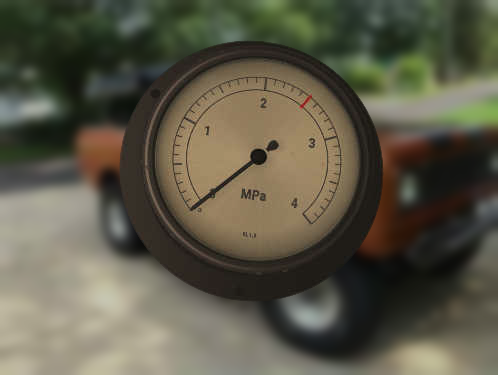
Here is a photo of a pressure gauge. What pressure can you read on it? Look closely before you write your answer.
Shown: 0 MPa
